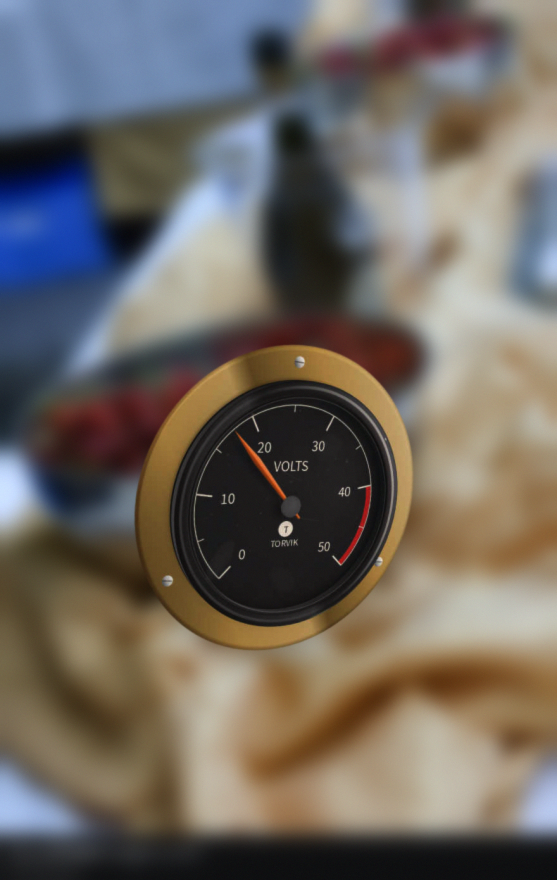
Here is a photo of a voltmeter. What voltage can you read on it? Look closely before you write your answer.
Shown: 17.5 V
